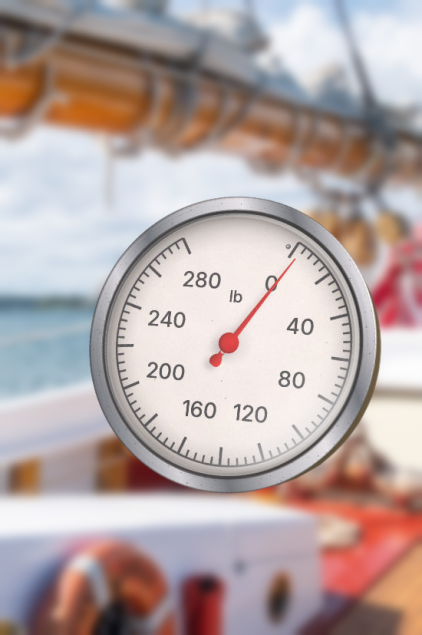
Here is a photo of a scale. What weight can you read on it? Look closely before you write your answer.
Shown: 4 lb
